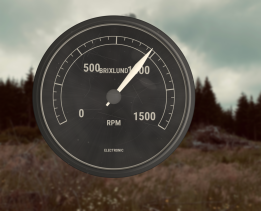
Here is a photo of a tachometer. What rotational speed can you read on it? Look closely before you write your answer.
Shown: 975 rpm
